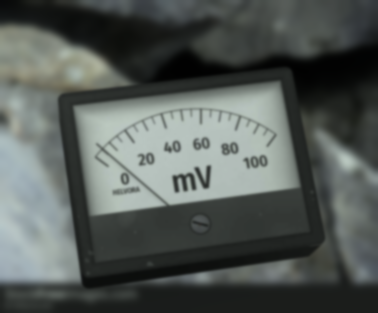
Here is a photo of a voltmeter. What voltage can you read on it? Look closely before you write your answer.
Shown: 5 mV
